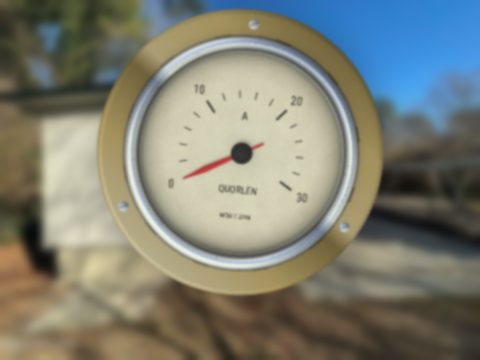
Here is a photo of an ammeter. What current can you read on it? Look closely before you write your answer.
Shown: 0 A
